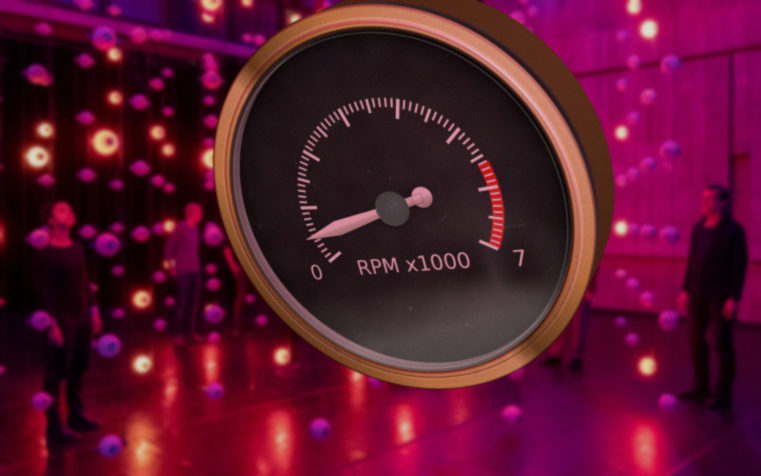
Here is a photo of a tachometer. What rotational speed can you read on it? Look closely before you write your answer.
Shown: 500 rpm
